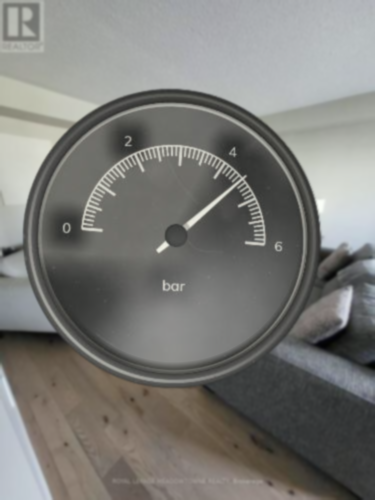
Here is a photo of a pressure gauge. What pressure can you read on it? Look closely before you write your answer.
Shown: 4.5 bar
